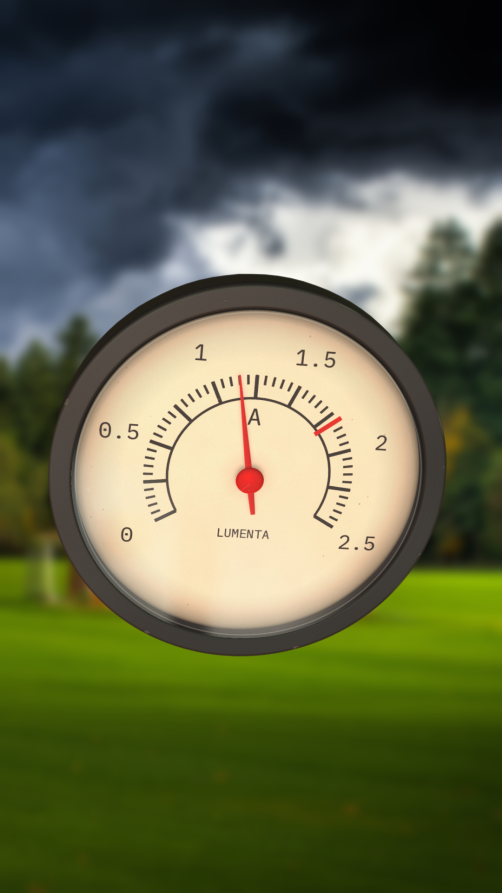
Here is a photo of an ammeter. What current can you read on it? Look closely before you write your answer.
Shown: 1.15 A
